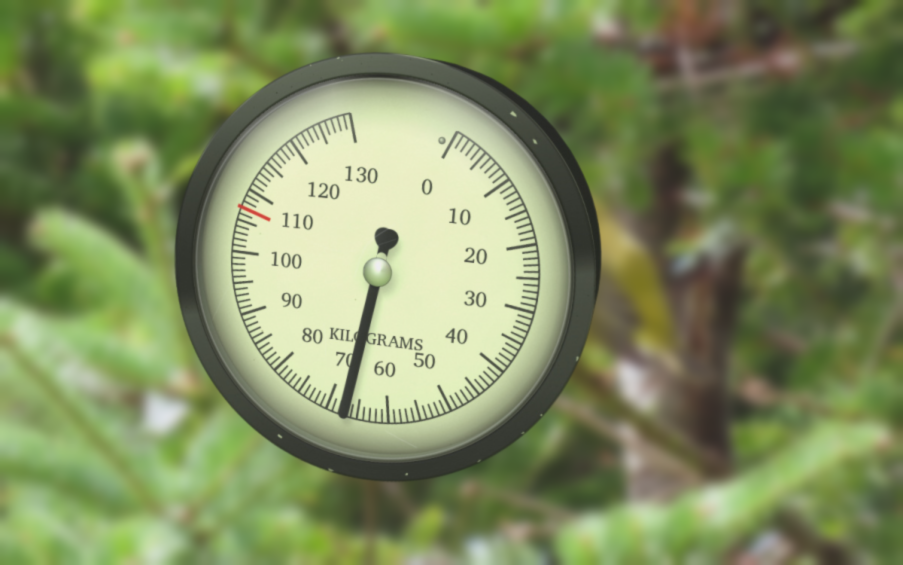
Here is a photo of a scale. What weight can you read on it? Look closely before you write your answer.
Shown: 67 kg
